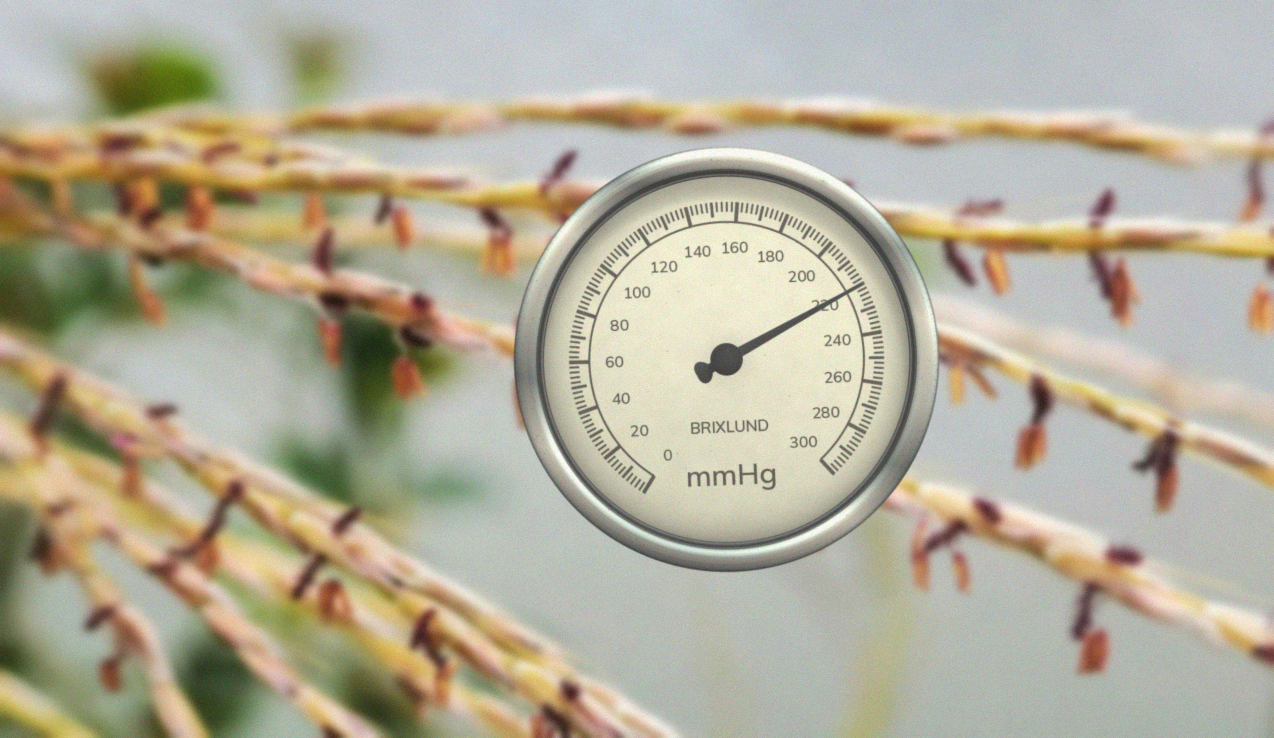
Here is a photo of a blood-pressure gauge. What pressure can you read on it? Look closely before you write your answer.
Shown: 220 mmHg
